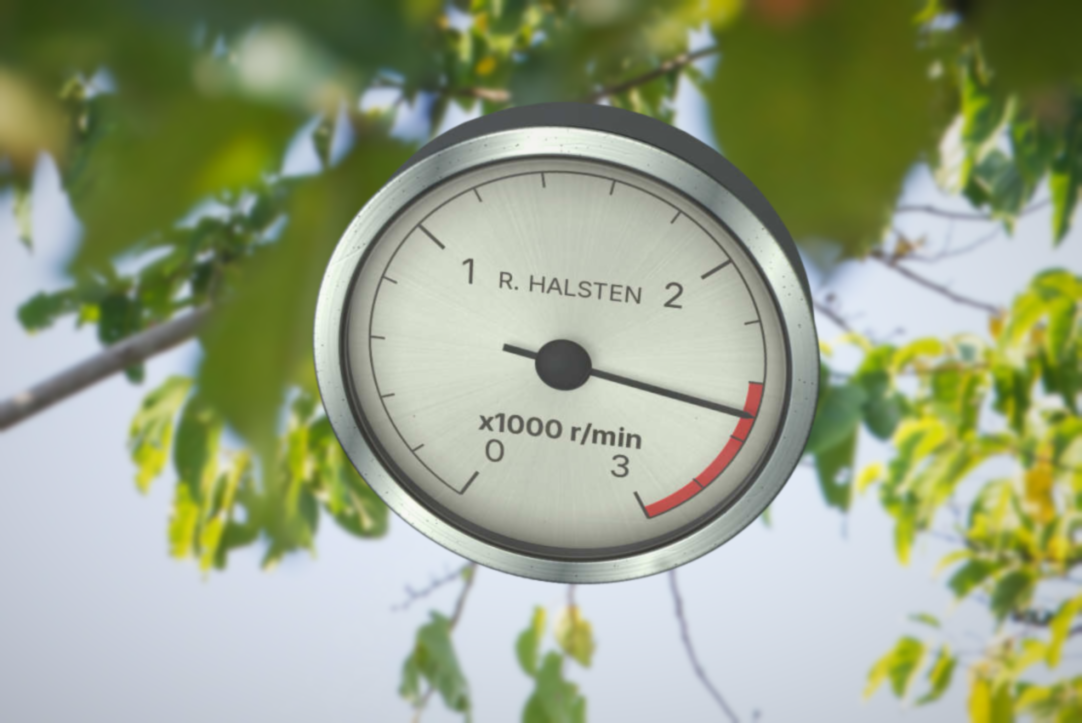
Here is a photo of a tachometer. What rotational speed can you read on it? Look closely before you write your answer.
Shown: 2500 rpm
